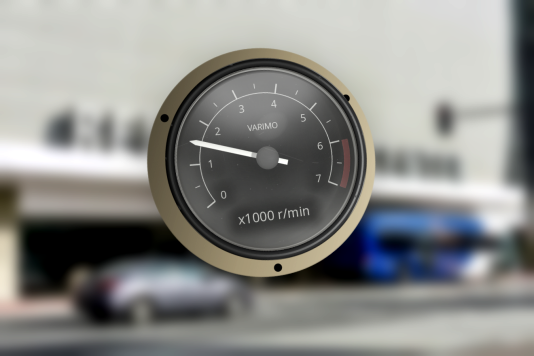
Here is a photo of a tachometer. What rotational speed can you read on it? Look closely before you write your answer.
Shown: 1500 rpm
